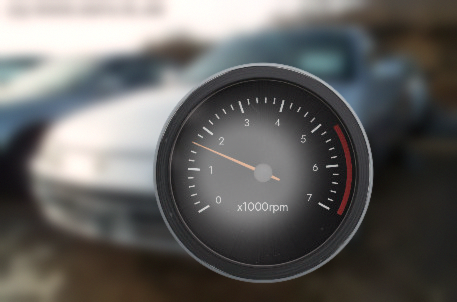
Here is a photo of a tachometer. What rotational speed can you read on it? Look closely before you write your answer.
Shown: 1600 rpm
